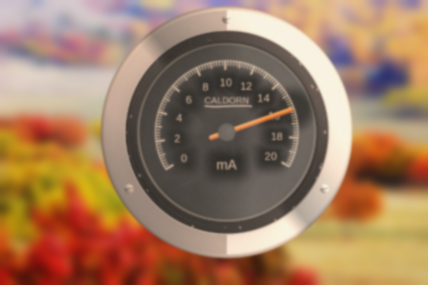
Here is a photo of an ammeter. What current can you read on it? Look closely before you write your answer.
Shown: 16 mA
